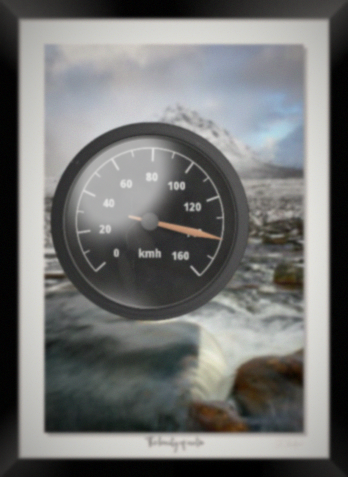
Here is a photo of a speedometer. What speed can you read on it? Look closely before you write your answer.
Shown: 140 km/h
